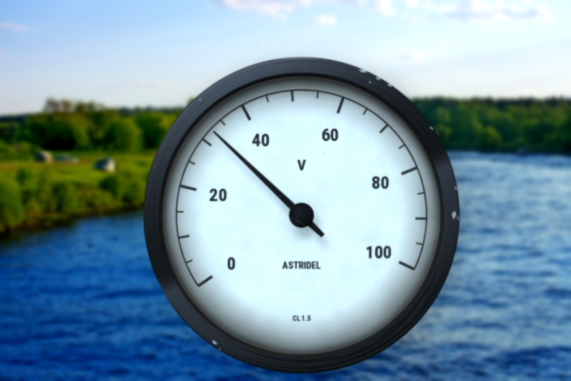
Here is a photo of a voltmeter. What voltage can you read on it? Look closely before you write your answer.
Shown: 32.5 V
